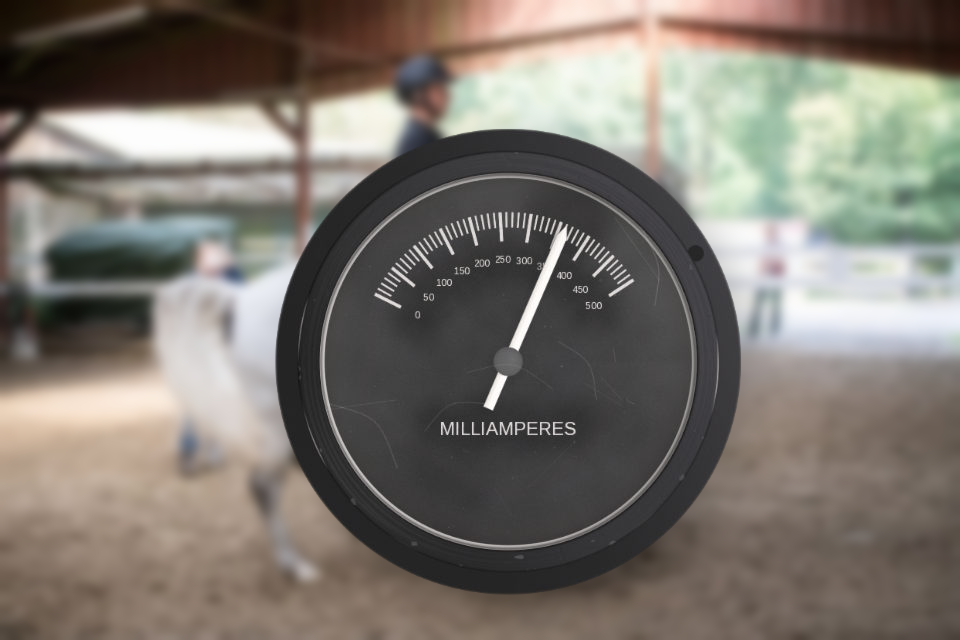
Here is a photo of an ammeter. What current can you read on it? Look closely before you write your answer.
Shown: 360 mA
